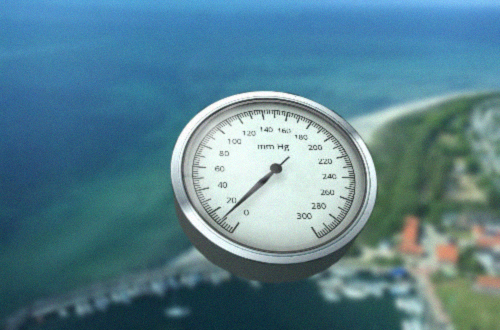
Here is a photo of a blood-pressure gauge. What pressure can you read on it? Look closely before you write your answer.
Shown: 10 mmHg
